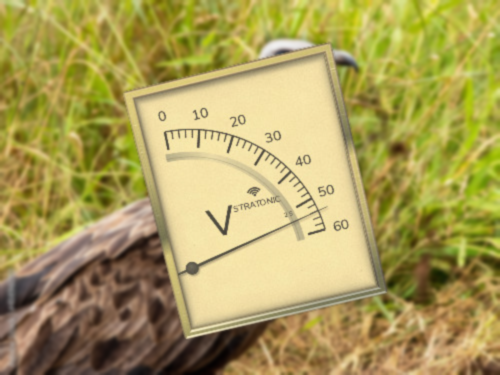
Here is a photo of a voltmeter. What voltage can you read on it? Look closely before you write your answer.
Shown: 54 V
